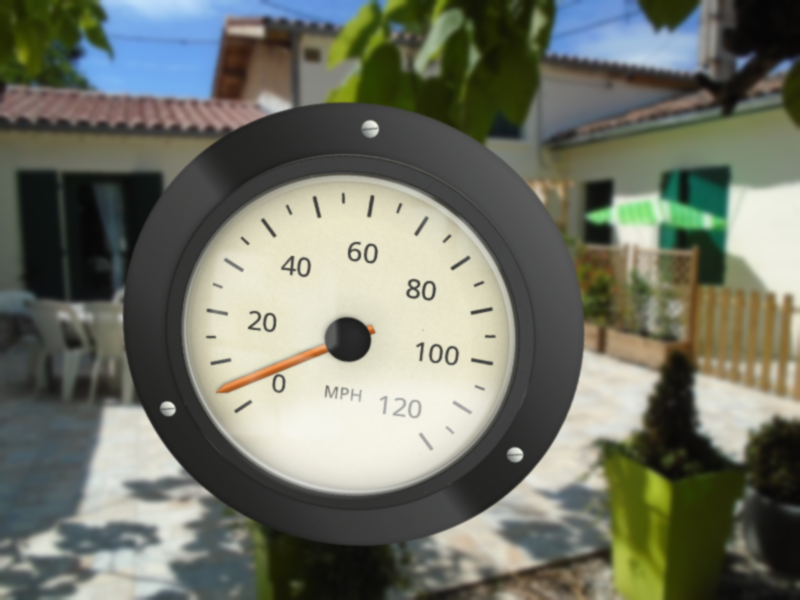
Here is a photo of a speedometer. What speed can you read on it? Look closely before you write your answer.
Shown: 5 mph
